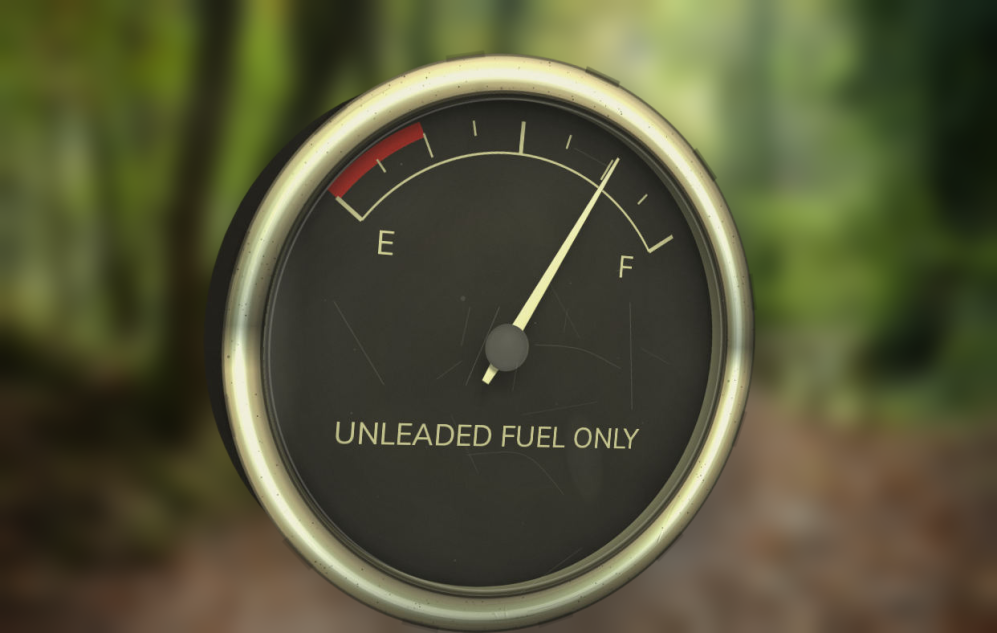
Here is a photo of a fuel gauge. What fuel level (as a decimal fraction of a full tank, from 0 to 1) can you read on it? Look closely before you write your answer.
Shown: 0.75
